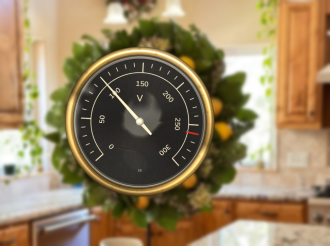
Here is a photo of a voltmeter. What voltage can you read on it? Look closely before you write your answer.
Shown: 100 V
